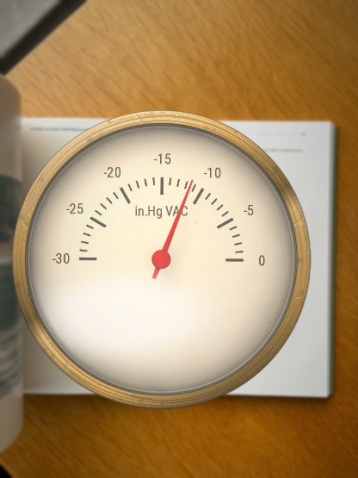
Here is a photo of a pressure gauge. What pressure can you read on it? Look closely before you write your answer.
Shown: -11.5 inHg
